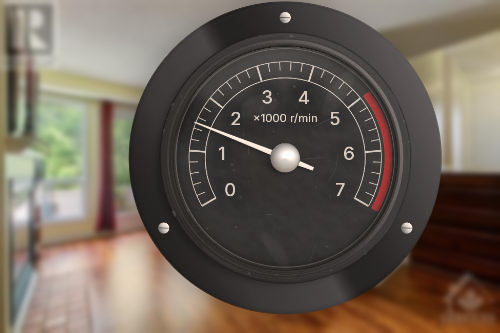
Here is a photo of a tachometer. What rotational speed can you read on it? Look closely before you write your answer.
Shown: 1500 rpm
